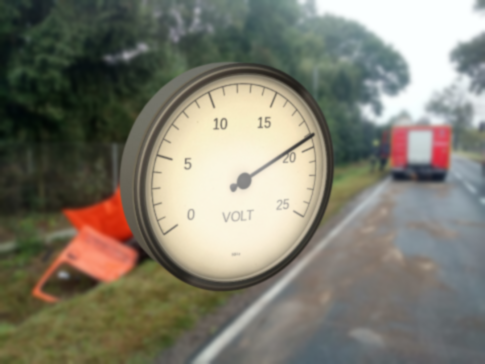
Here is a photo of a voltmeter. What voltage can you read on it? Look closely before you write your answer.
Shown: 19 V
